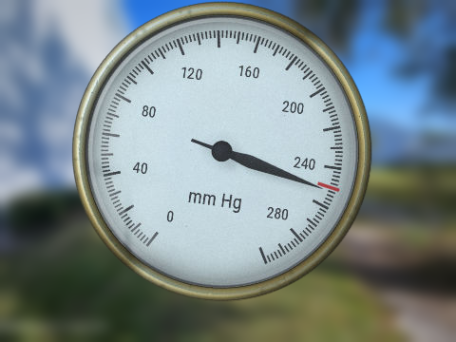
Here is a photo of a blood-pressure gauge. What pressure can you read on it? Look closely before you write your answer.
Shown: 252 mmHg
